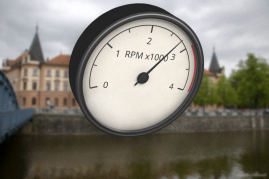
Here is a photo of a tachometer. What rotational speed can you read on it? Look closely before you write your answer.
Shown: 2750 rpm
